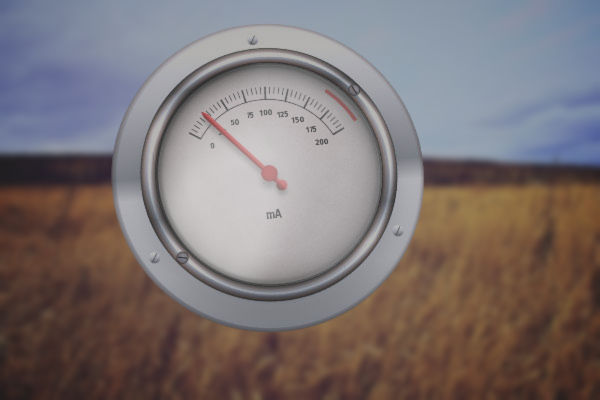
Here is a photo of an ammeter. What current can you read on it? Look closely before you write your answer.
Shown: 25 mA
